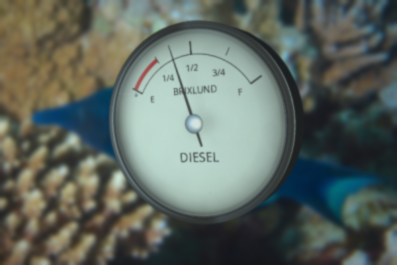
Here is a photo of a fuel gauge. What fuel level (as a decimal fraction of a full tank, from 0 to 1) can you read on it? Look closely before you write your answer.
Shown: 0.375
